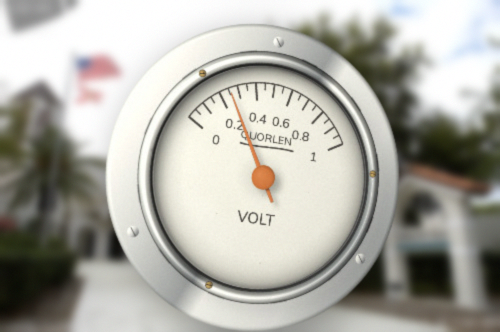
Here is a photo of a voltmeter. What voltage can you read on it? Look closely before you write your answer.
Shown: 0.25 V
